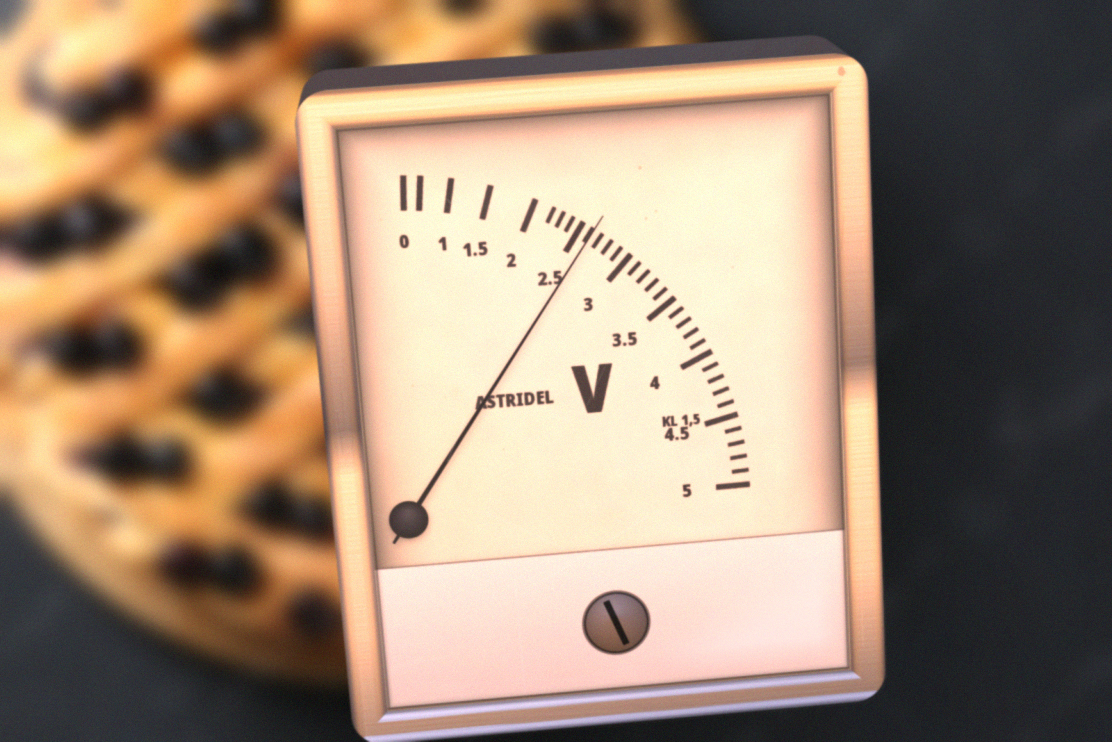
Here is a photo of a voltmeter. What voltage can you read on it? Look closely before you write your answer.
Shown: 2.6 V
